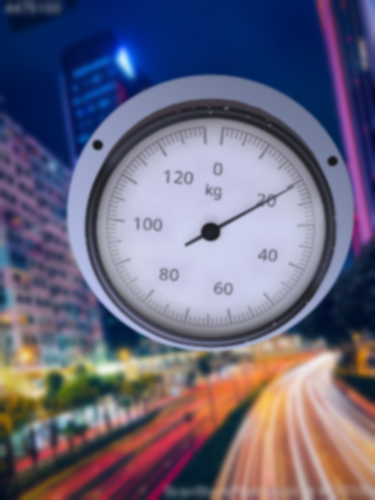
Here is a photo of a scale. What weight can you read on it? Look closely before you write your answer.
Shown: 20 kg
